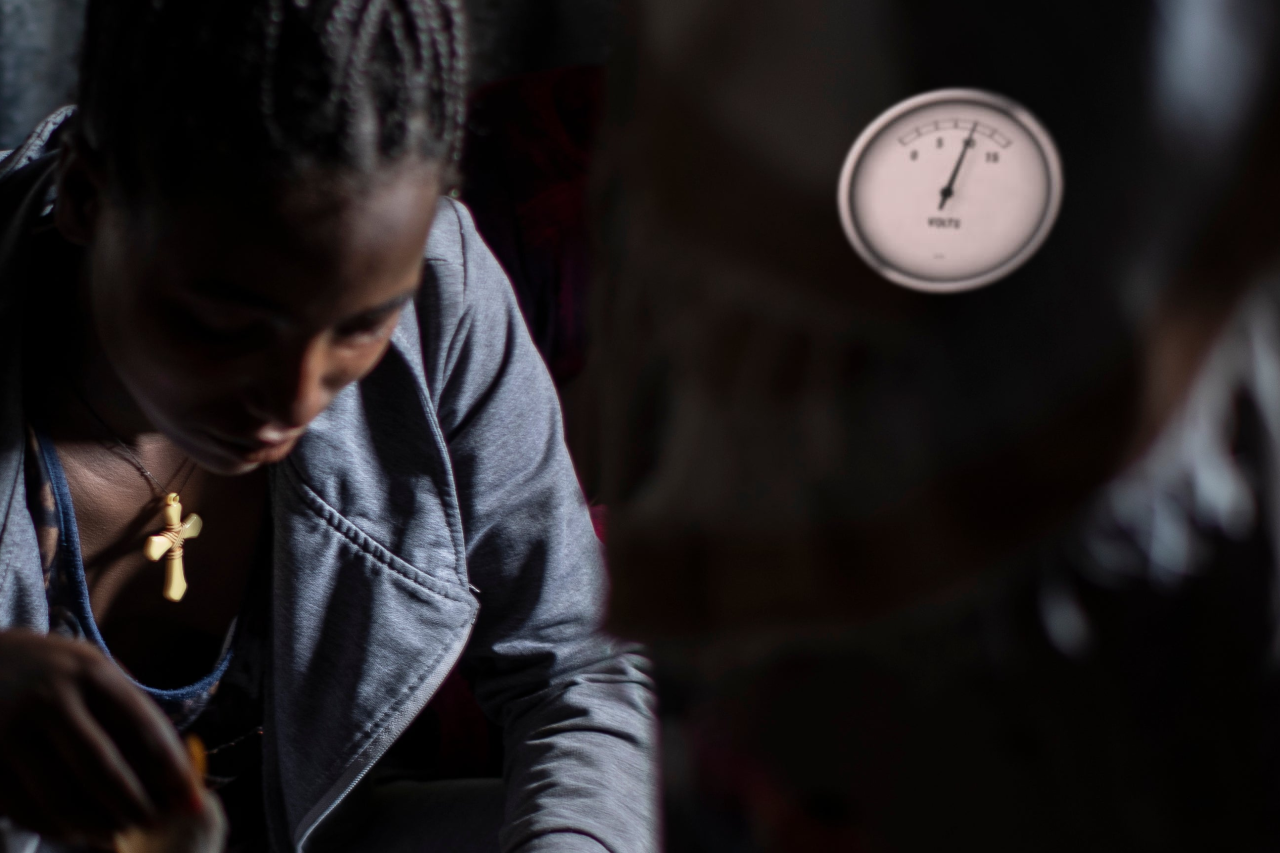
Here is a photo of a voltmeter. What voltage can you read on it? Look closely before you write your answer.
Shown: 10 V
